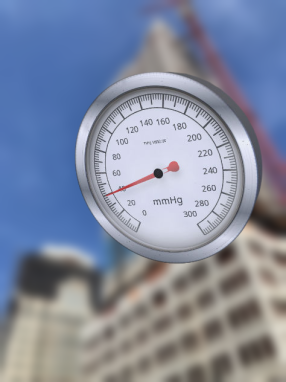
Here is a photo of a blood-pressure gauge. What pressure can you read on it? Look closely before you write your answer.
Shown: 40 mmHg
